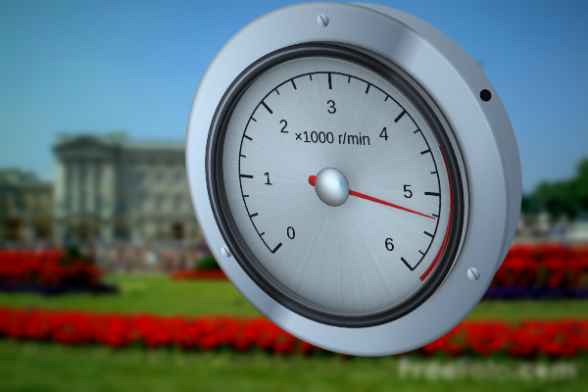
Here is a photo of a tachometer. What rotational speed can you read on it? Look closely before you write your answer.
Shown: 5250 rpm
